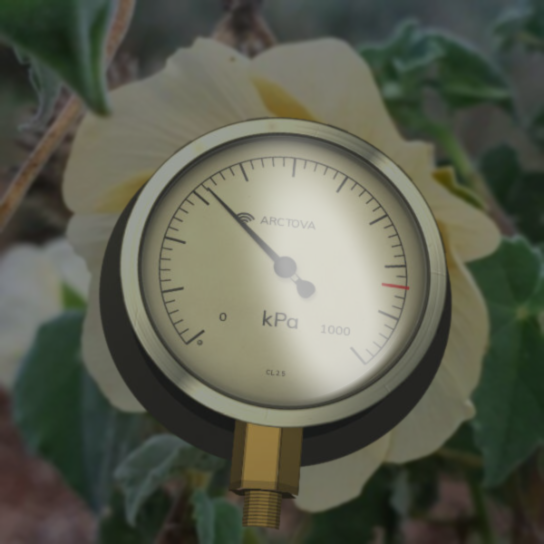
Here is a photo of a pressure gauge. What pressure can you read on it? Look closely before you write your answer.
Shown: 320 kPa
